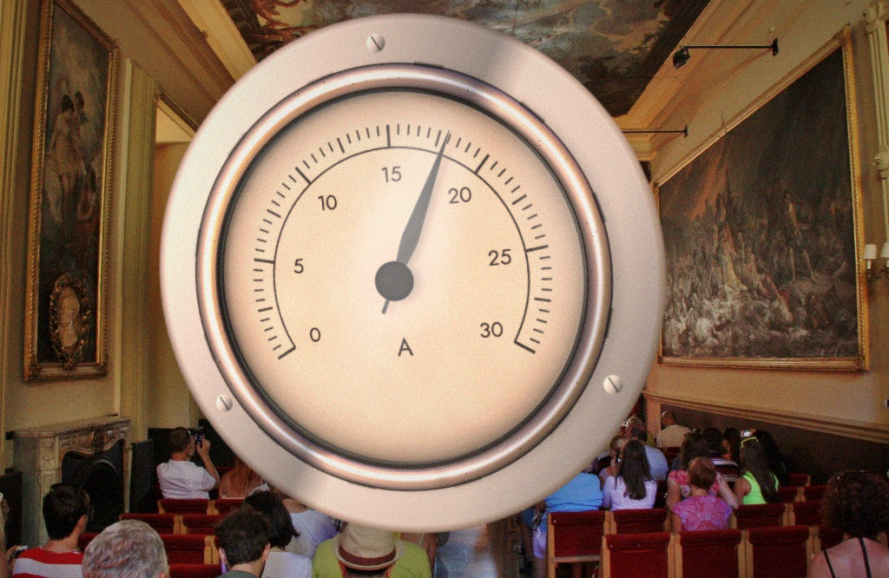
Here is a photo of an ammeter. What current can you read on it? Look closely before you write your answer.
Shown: 18 A
